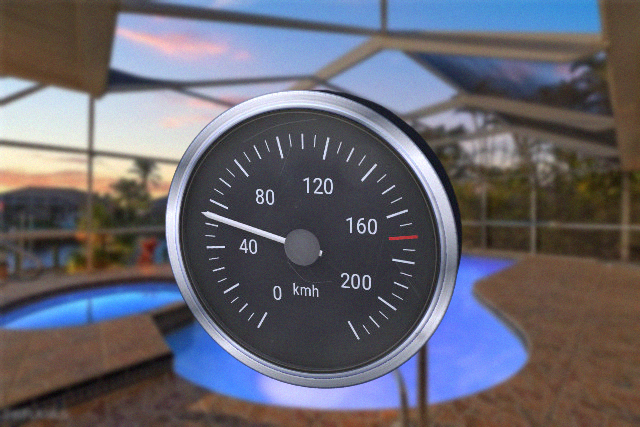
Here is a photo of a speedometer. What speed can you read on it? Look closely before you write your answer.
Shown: 55 km/h
